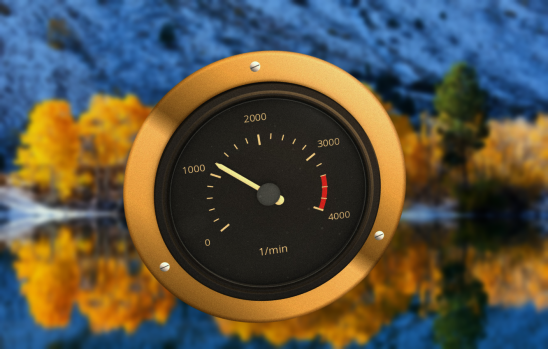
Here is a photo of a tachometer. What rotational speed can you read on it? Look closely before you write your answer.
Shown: 1200 rpm
